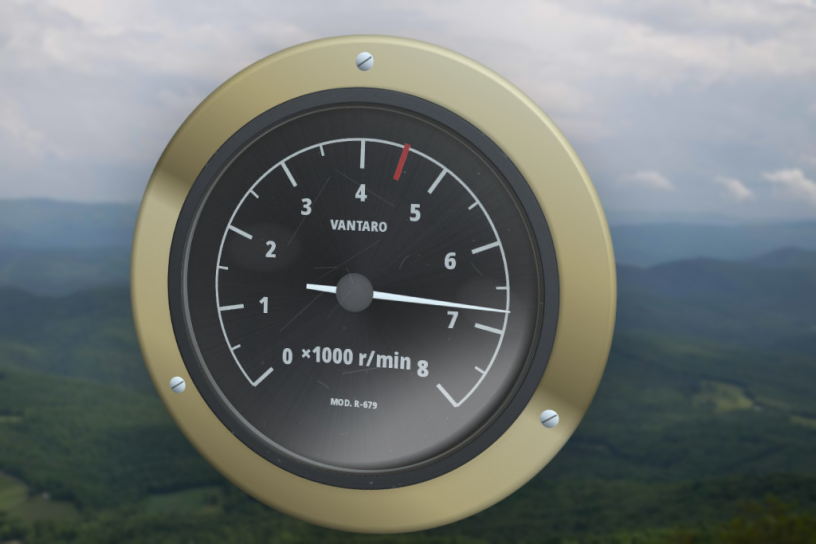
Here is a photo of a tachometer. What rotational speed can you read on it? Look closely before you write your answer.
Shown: 6750 rpm
